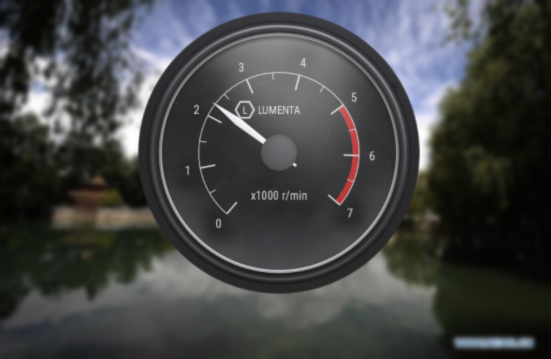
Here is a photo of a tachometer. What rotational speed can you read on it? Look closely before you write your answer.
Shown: 2250 rpm
